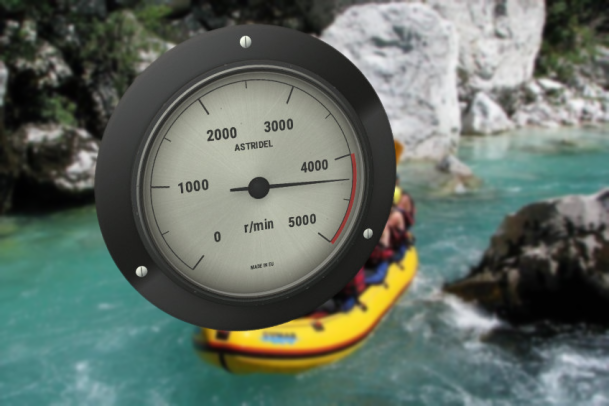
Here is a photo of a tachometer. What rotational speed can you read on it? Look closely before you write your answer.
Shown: 4250 rpm
